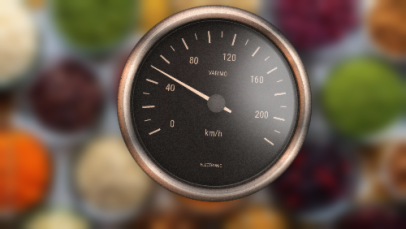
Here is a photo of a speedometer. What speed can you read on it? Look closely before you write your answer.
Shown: 50 km/h
